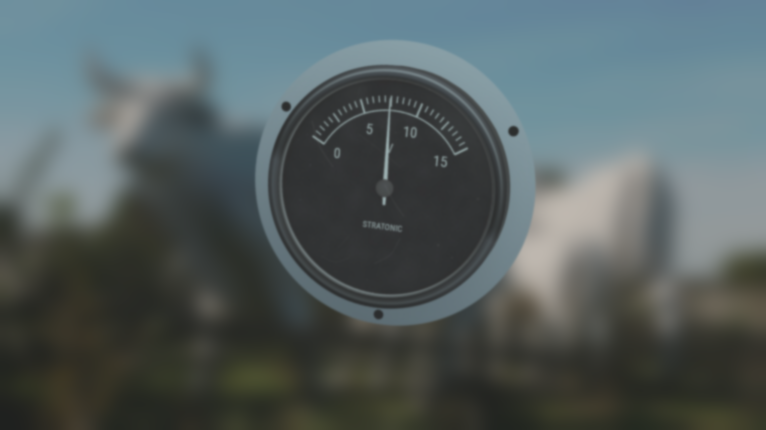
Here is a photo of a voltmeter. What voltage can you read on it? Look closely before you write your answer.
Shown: 7.5 V
